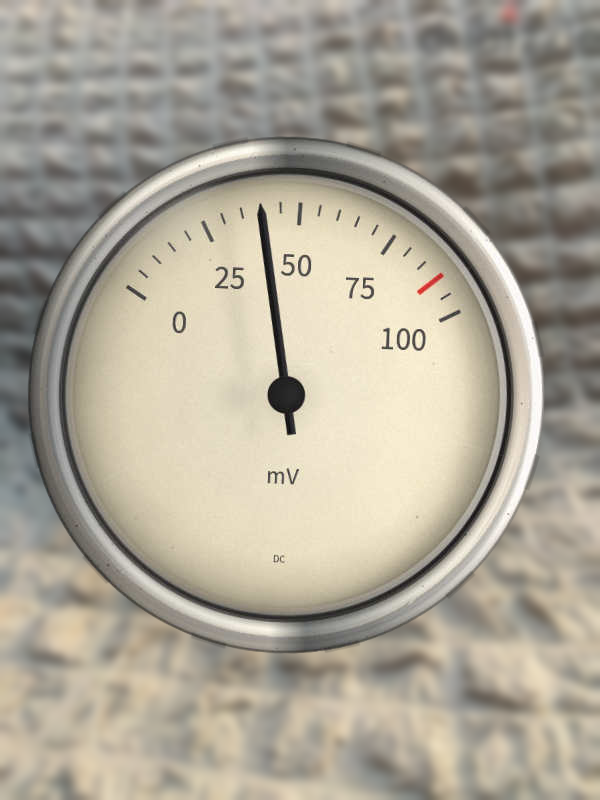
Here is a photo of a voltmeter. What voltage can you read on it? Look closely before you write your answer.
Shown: 40 mV
